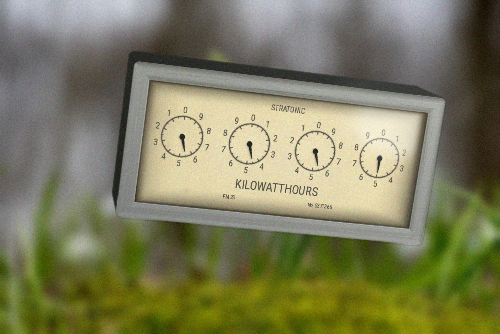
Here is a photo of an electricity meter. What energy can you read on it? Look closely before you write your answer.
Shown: 5455 kWh
